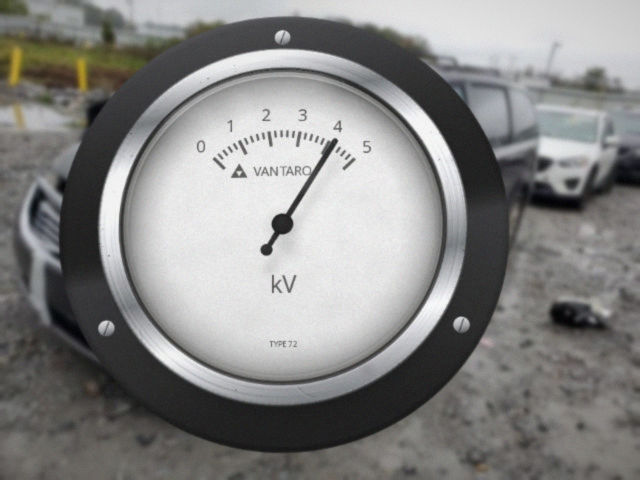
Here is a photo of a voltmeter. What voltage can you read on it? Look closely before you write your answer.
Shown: 4.2 kV
